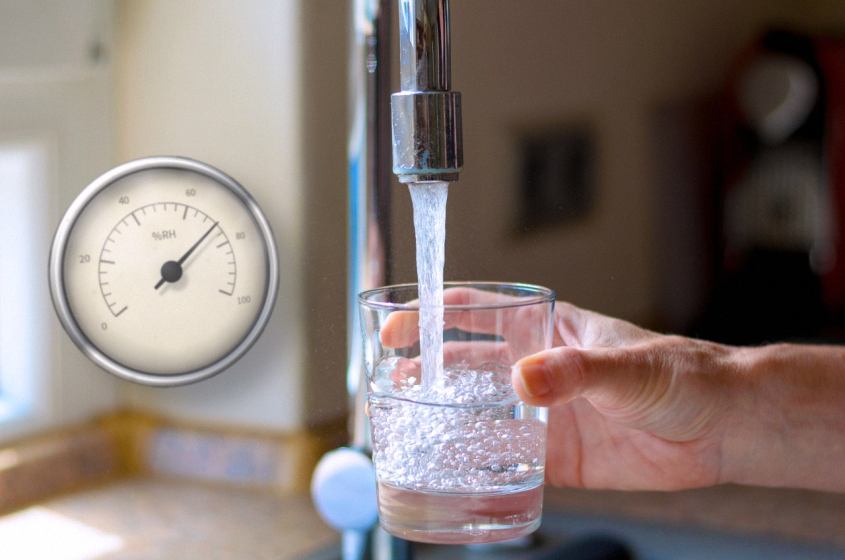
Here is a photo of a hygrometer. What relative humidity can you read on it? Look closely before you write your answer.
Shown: 72 %
